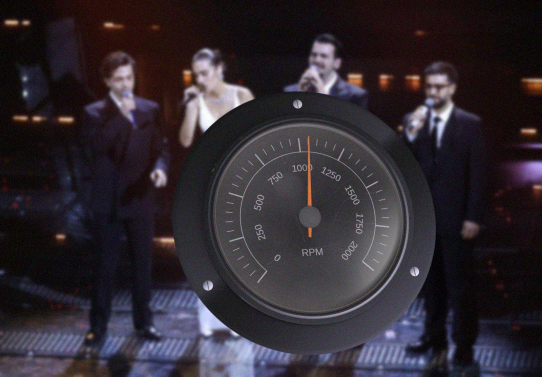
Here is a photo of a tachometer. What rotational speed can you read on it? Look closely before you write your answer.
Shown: 1050 rpm
